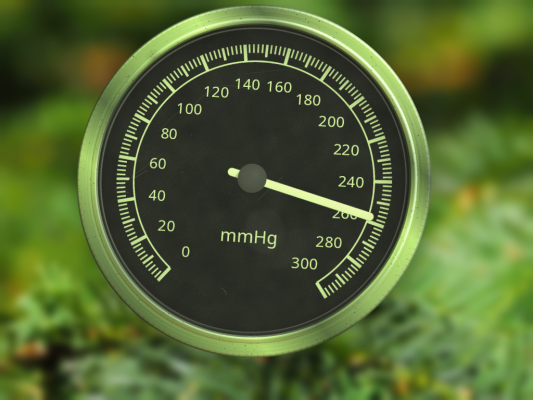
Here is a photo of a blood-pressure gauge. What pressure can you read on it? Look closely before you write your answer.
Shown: 258 mmHg
